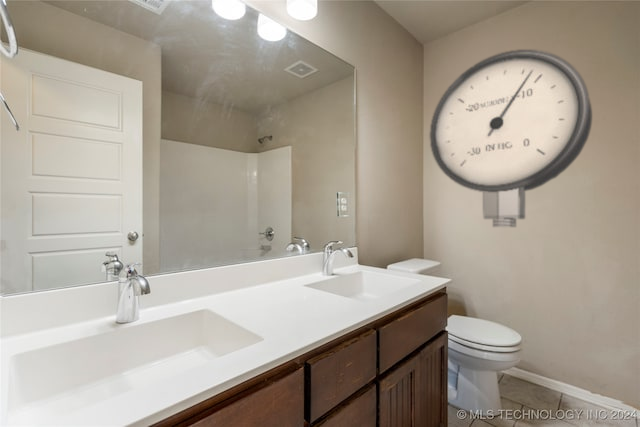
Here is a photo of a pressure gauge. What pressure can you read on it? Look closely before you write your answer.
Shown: -11 inHg
